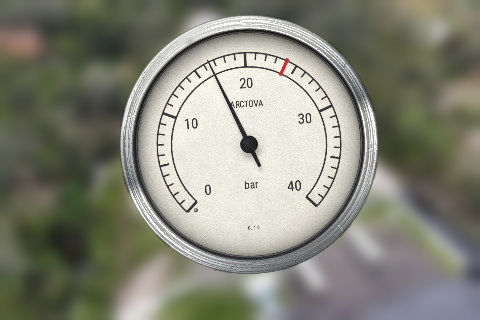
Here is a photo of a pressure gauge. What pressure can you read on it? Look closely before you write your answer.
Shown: 16.5 bar
